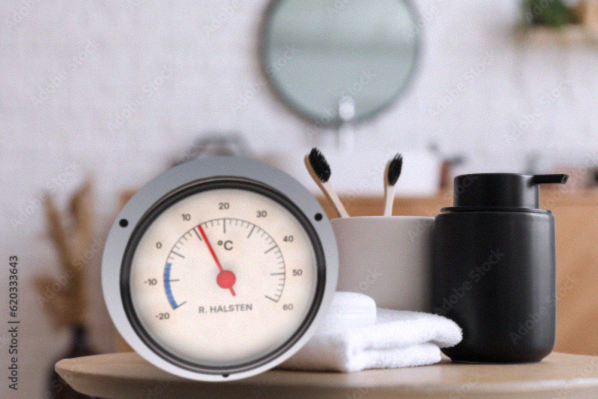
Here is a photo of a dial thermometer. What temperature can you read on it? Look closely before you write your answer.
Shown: 12 °C
